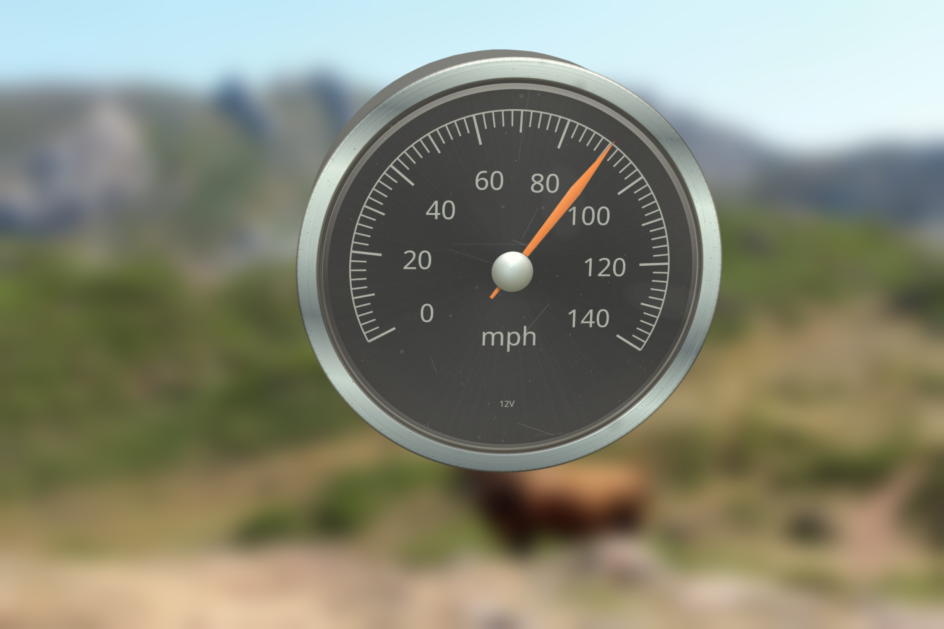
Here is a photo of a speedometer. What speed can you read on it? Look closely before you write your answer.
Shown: 90 mph
